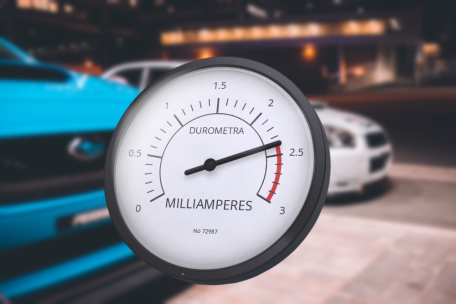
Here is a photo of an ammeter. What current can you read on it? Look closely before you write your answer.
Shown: 2.4 mA
